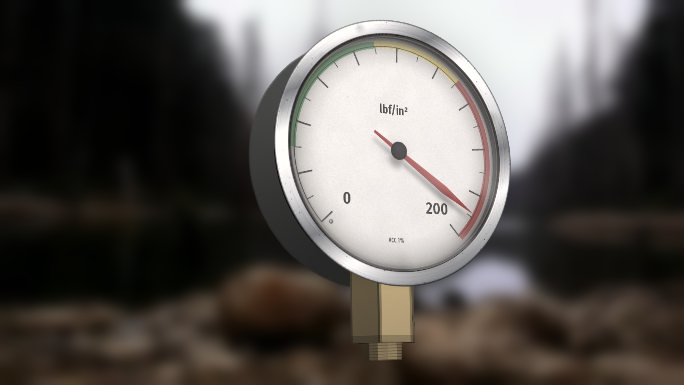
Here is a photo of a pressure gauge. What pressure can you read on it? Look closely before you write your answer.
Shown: 190 psi
